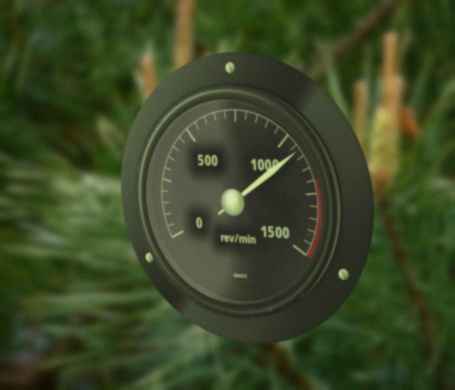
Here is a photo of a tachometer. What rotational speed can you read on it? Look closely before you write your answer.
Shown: 1075 rpm
